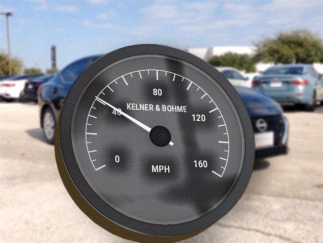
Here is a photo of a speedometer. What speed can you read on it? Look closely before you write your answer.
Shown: 40 mph
